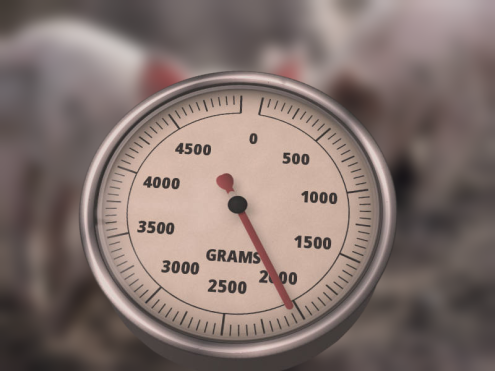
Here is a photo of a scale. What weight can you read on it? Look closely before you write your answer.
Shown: 2050 g
